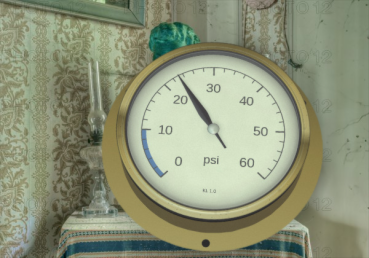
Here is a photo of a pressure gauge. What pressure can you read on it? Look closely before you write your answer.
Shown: 23 psi
